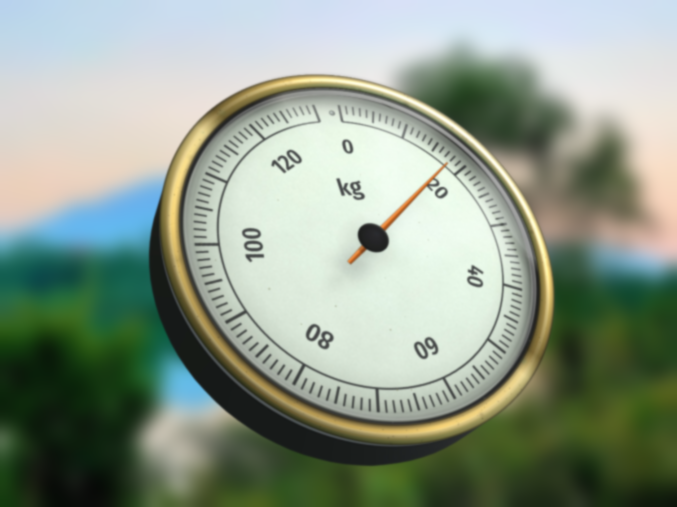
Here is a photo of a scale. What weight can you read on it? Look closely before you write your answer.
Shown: 18 kg
